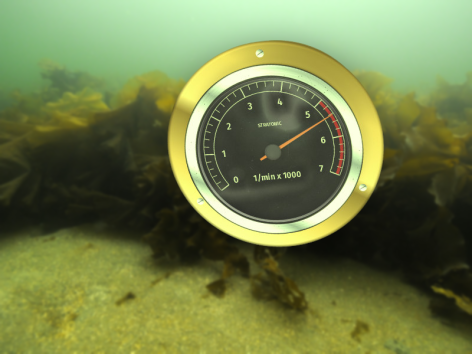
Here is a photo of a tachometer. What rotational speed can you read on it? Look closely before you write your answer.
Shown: 5400 rpm
